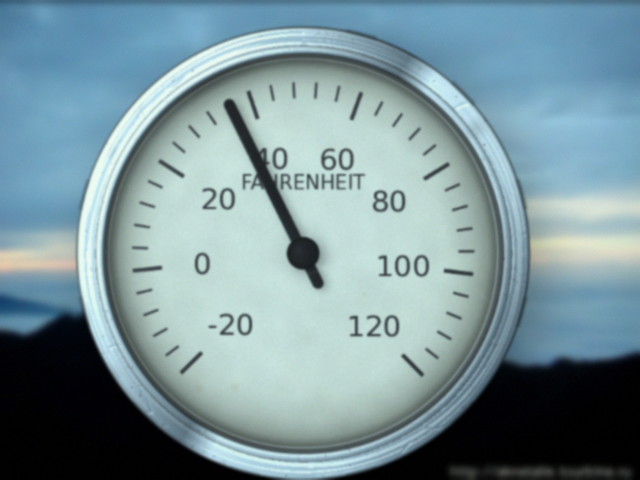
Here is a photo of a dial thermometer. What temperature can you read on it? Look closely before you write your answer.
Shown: 36 °F
